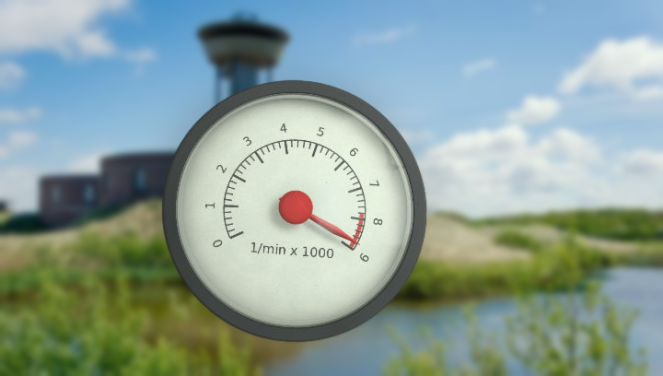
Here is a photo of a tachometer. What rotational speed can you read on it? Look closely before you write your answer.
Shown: 8800 rpm
